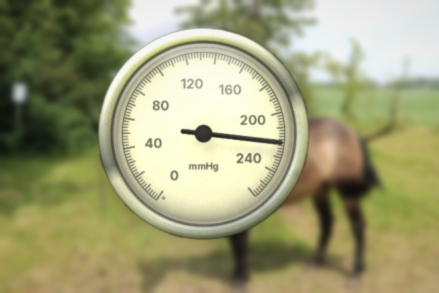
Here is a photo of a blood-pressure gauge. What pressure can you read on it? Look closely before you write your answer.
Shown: 220 mmHg
